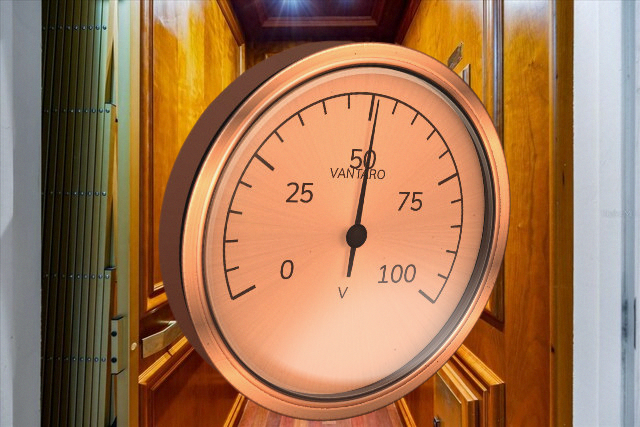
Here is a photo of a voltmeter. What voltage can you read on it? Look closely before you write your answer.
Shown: 50 V
